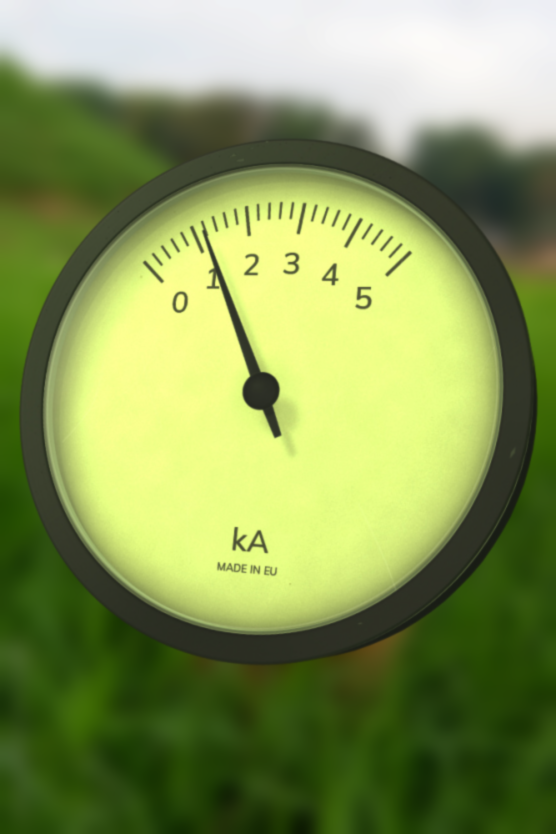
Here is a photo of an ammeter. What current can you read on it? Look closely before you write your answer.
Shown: 1.2 kA
